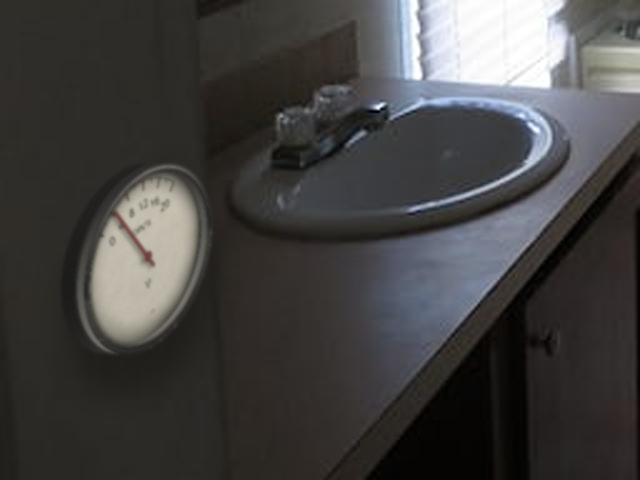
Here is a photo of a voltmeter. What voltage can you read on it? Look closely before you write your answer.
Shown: 4 V
